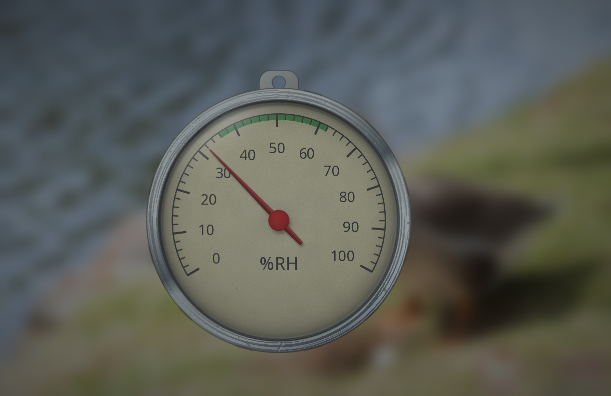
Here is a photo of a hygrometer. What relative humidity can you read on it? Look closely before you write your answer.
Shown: 32 %
